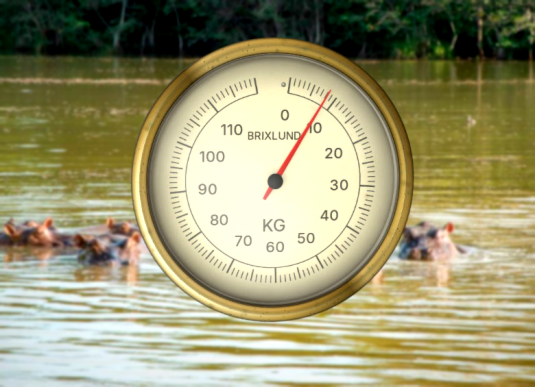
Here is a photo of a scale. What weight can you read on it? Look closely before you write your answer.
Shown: 8 kg
